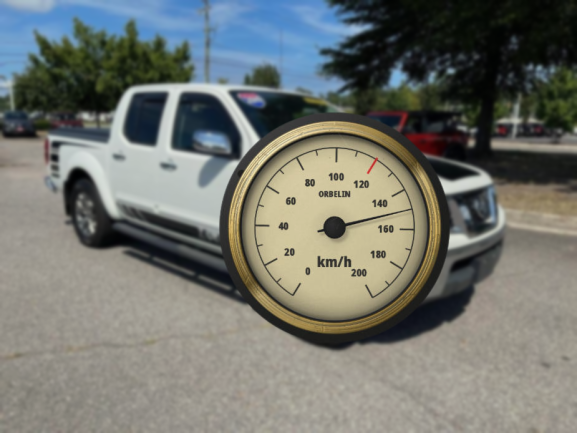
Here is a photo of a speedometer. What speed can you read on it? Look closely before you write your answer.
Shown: 150 km/h
